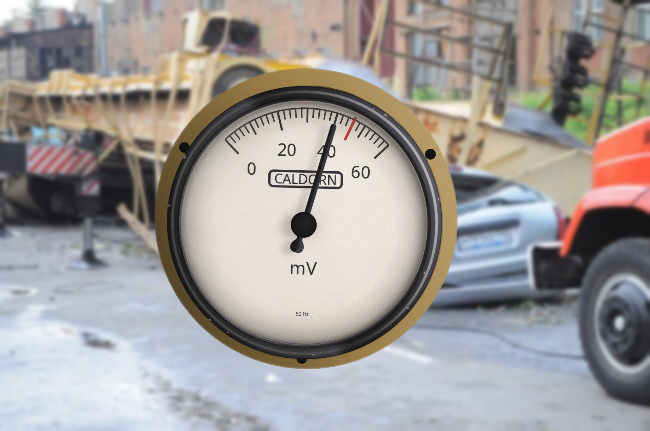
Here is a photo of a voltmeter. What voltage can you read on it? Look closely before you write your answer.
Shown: 40 mV
